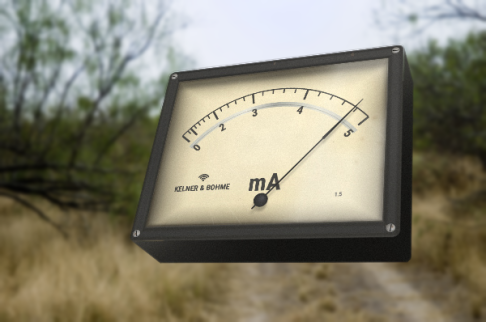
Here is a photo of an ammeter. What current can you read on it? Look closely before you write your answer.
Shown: 4.8 mA
